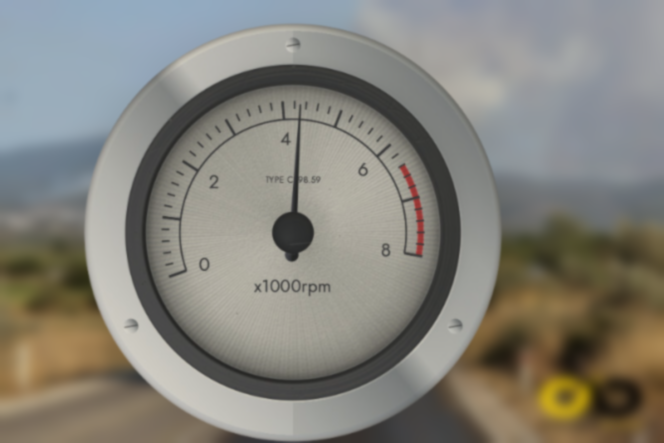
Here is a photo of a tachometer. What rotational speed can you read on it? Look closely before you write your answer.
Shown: 4300 rpm
